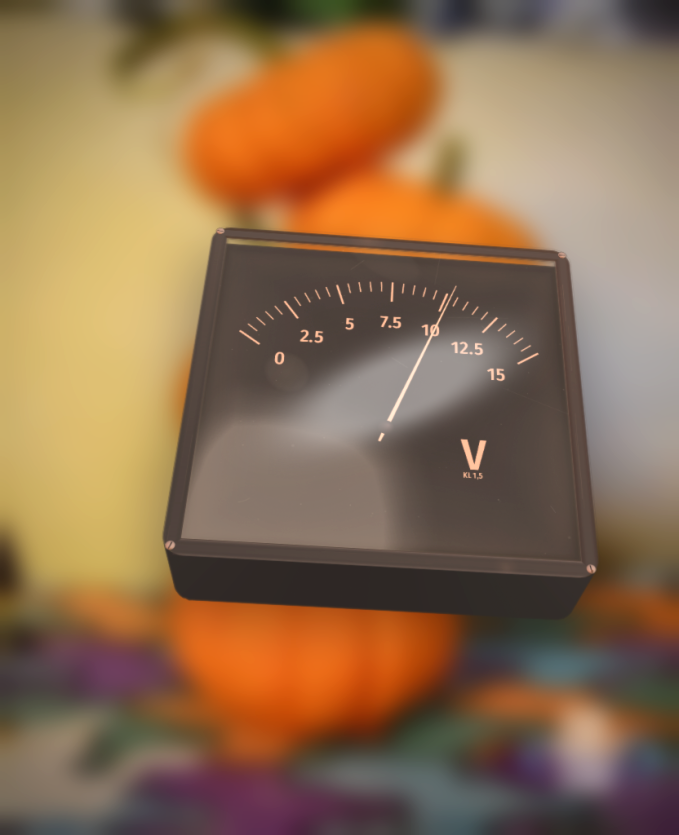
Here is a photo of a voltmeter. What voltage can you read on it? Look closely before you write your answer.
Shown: 10.25 V
